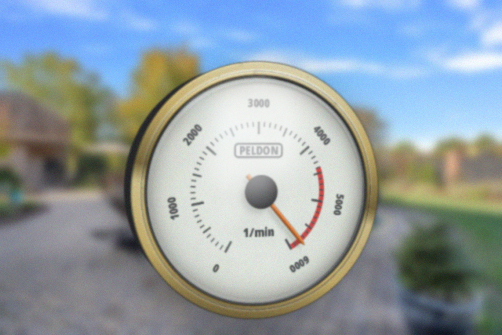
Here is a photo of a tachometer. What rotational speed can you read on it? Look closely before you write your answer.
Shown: 5800 rpm
